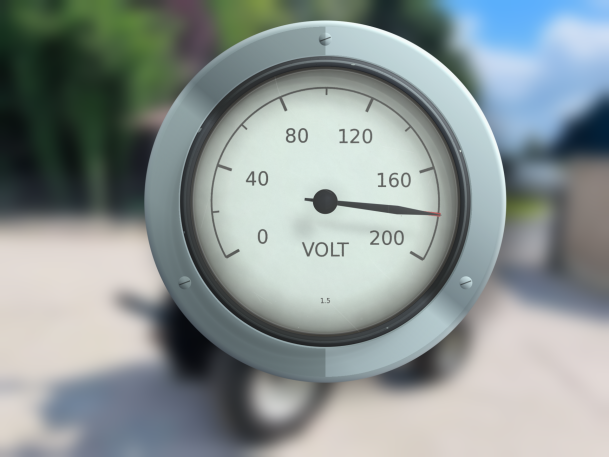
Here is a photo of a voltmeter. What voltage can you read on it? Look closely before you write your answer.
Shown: 180 V
